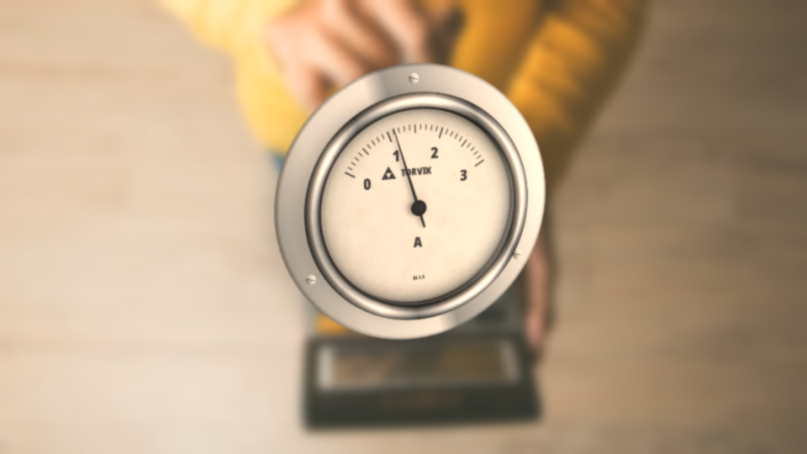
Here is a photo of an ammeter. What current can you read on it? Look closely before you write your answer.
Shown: 1.1 A
